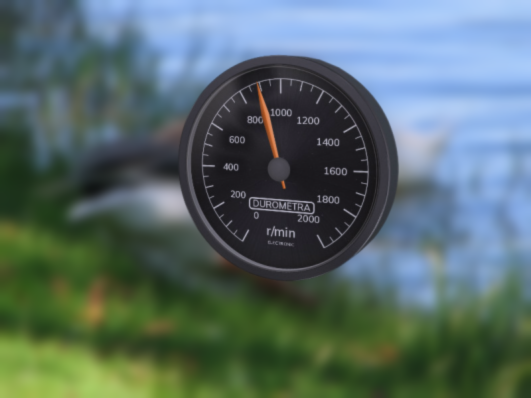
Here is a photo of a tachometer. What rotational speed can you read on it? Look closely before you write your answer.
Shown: 900 rpm
